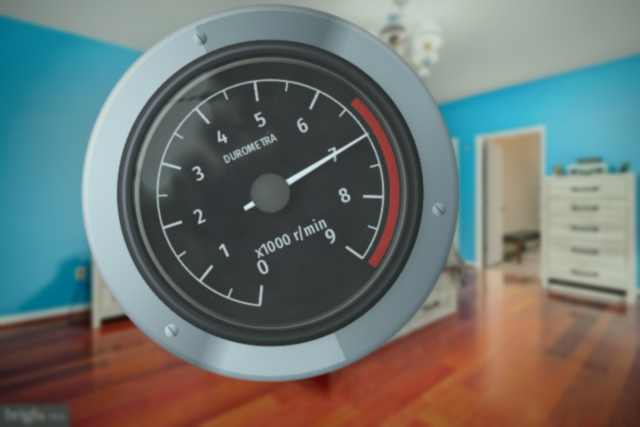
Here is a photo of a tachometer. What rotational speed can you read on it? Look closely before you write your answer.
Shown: 7000 rpm
